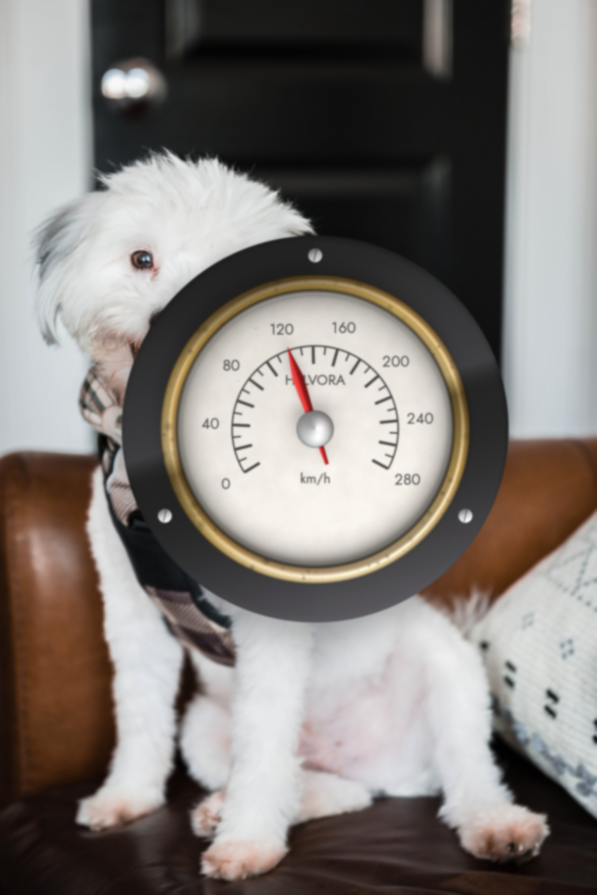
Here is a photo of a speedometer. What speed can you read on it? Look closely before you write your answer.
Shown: 120 km/h
